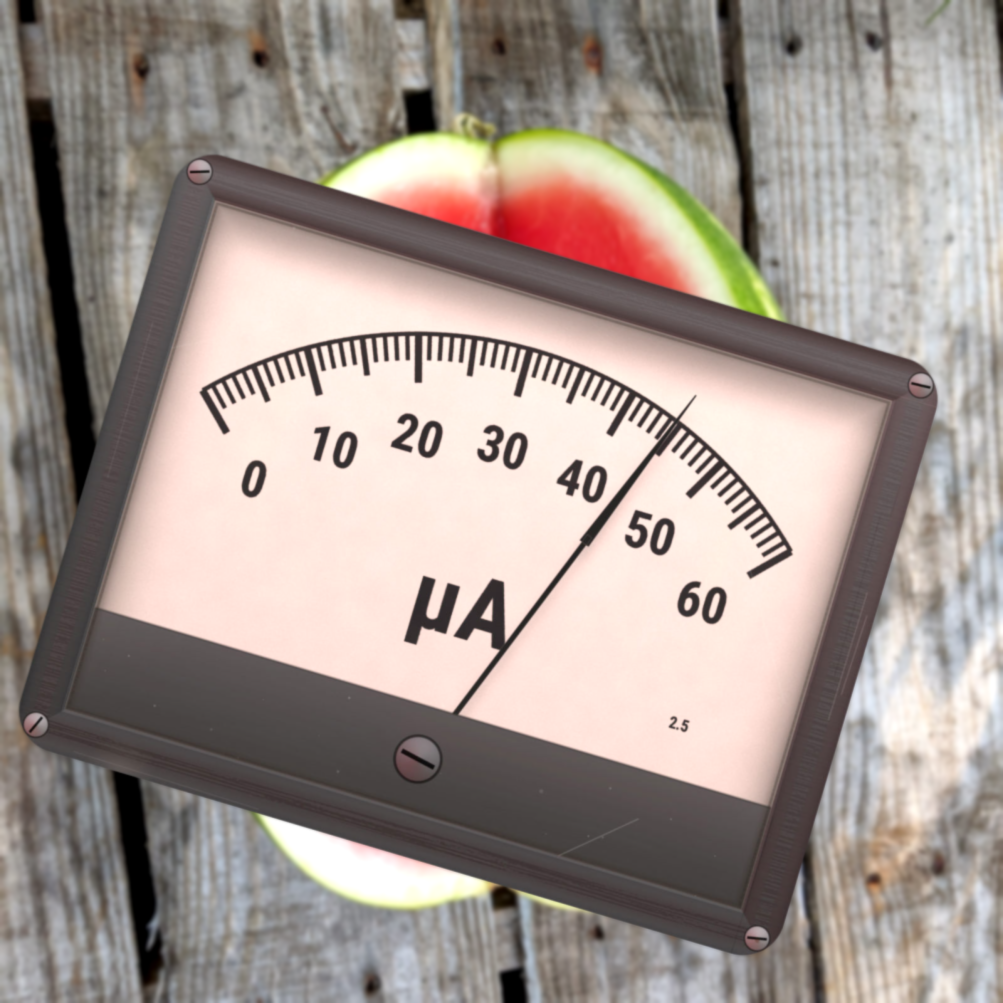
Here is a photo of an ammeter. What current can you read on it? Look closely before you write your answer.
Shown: 44.5 µA
